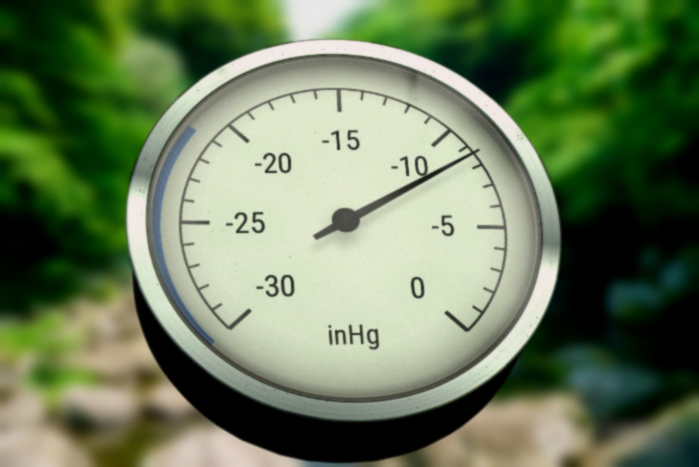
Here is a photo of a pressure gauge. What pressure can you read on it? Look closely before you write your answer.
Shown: -8.5 inHg
